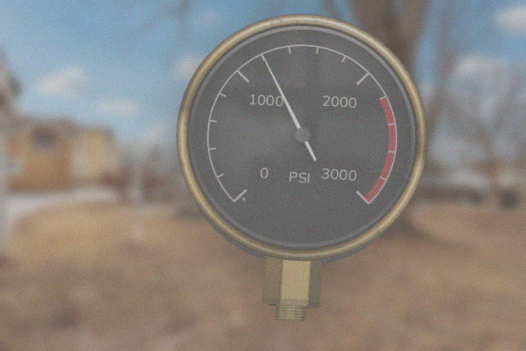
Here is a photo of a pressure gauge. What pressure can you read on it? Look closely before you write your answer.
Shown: 1200 psi
